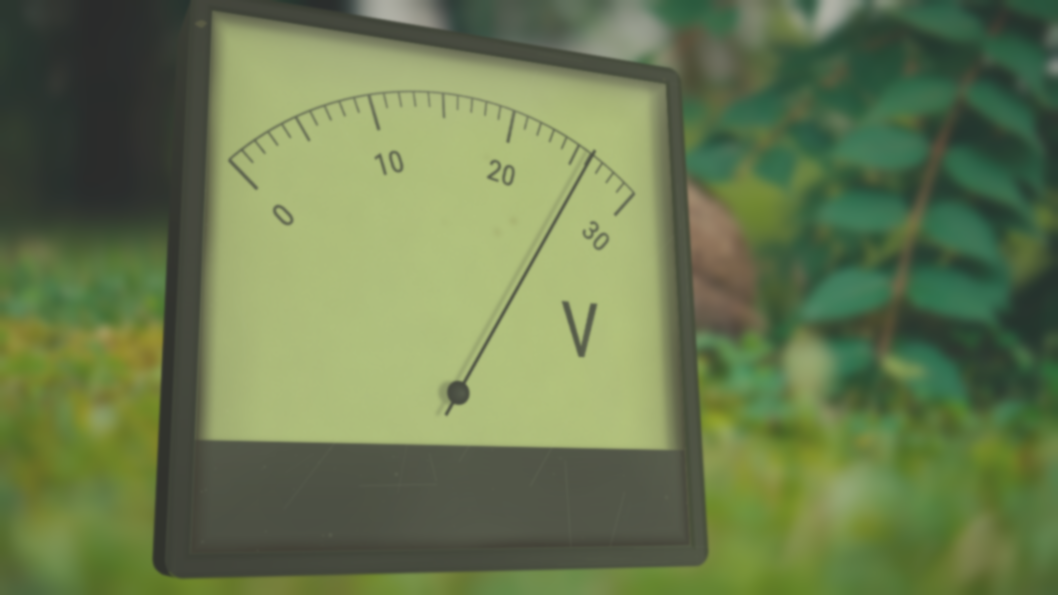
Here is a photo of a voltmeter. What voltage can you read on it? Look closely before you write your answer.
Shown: 26 V
